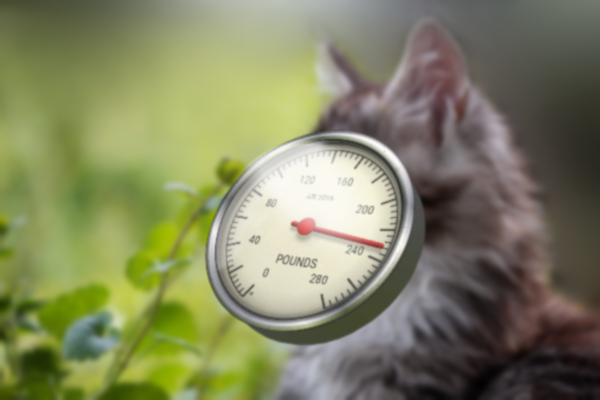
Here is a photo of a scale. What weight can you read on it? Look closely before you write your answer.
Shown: 232 lb
